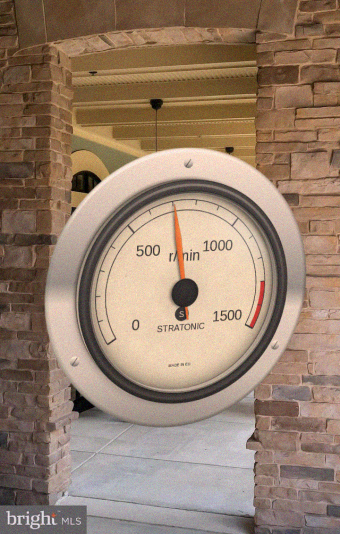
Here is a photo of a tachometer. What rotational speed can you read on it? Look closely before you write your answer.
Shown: 700 rpm
